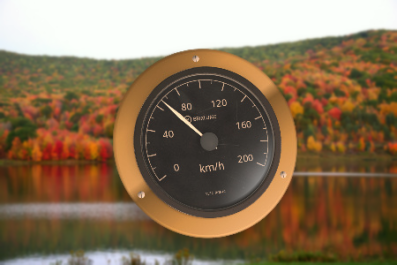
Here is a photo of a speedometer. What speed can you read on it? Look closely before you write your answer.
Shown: 65 km/h
